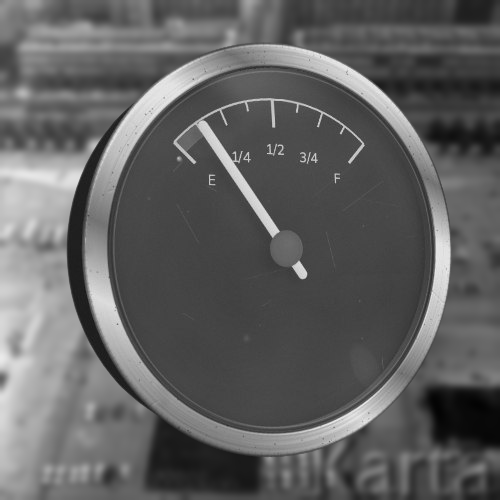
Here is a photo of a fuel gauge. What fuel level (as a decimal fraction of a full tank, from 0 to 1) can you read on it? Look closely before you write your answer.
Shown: 0.125
